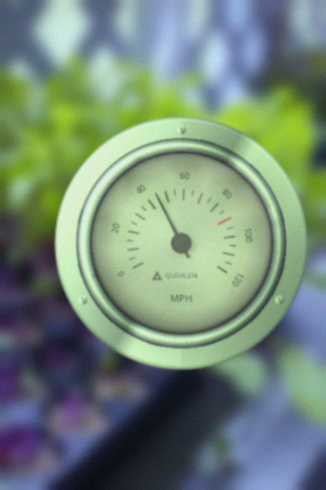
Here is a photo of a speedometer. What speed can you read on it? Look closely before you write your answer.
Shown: 45 mph
